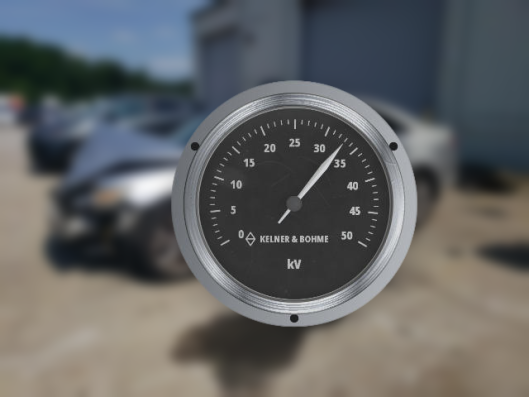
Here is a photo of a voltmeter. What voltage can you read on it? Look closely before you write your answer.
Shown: 33 kV
